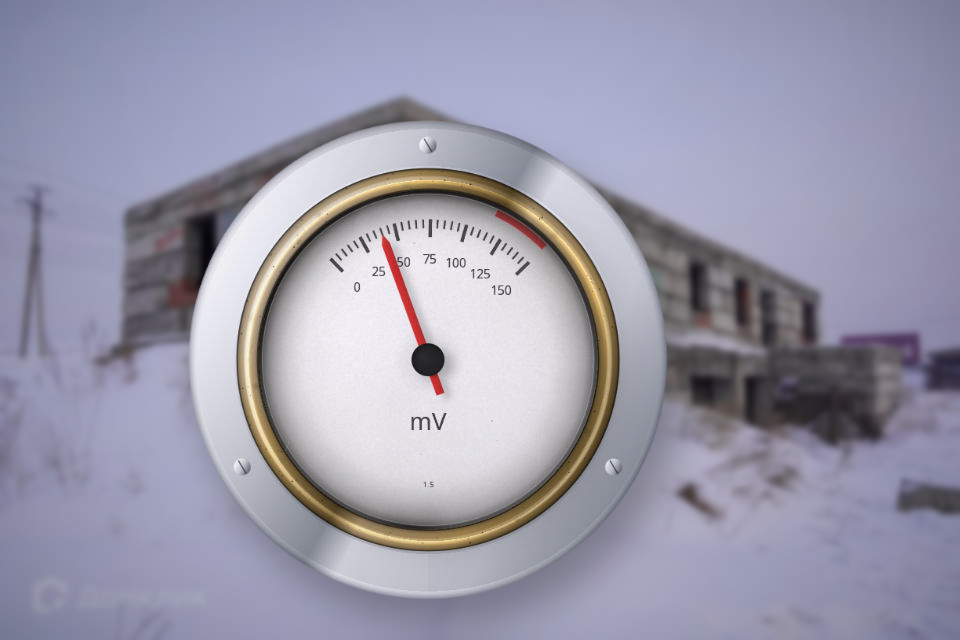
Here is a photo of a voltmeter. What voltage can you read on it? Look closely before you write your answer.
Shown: 40 mV
